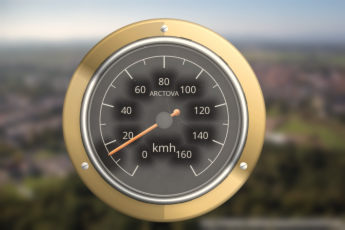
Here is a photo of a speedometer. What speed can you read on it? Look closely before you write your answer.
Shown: 15 km/h
